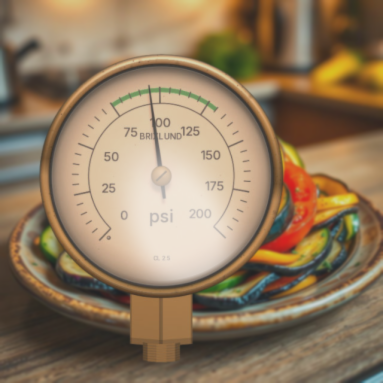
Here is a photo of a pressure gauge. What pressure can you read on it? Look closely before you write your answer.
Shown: 95 psi
